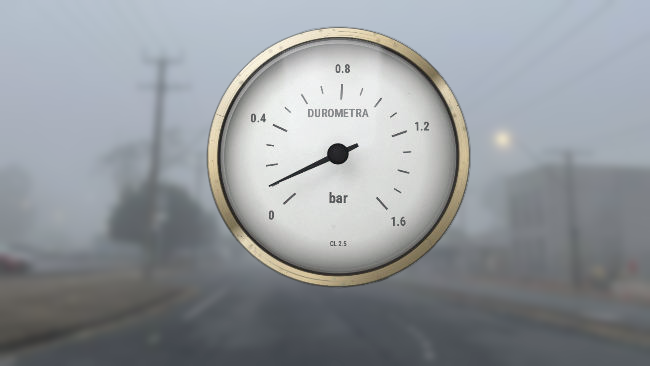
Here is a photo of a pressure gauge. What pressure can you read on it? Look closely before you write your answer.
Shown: 0.1 bar
